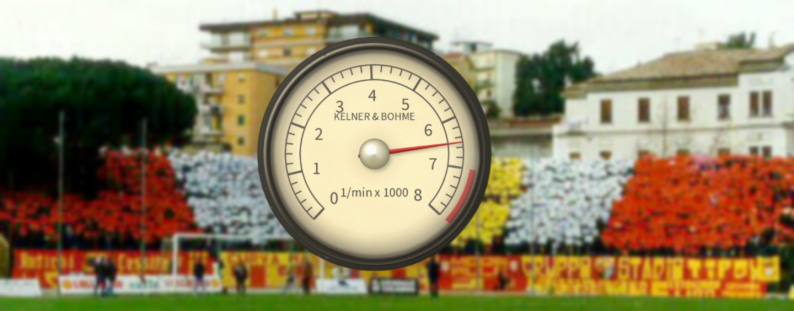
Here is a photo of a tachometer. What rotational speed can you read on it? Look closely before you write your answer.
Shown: 6500 rpm
